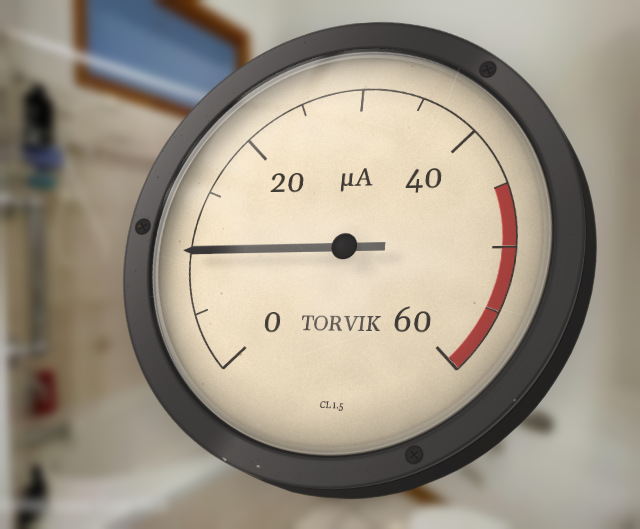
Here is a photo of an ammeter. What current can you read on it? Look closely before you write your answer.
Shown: 10 µA
